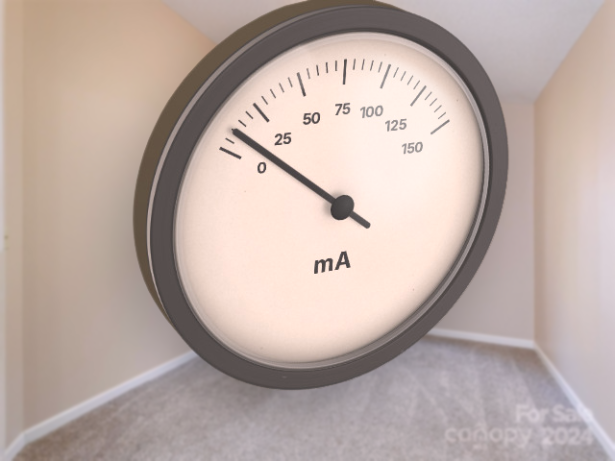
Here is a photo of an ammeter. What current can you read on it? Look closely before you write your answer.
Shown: 10 mA
